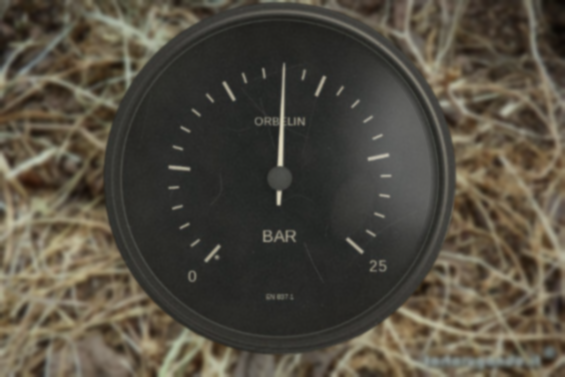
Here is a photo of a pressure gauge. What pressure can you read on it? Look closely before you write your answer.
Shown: 13 bar
